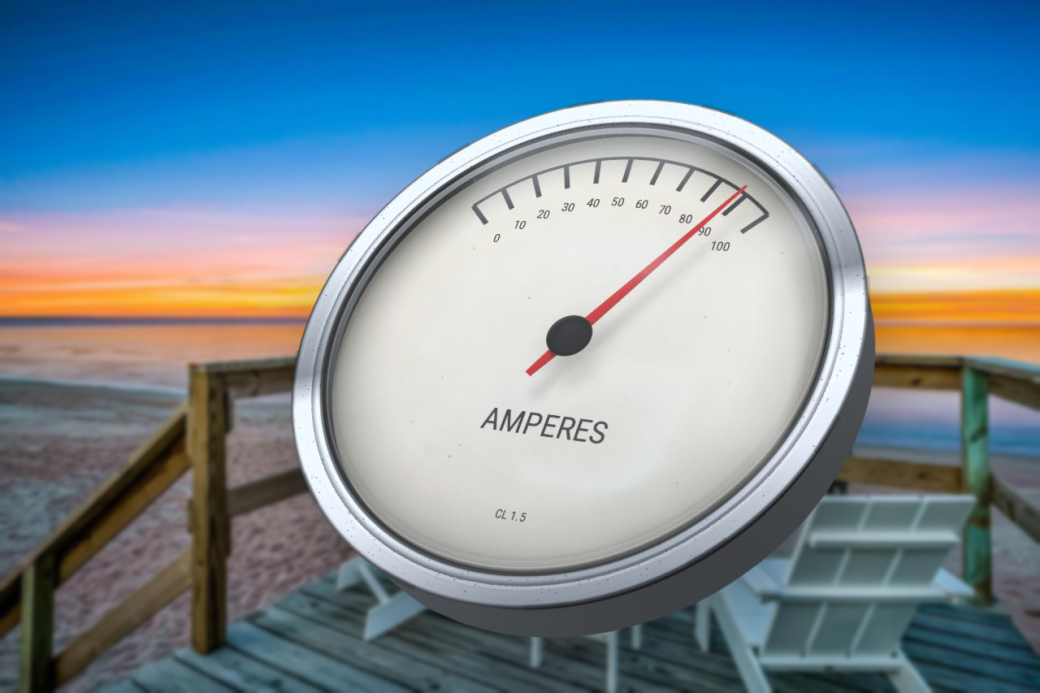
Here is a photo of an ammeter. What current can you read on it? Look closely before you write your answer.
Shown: 90 A
